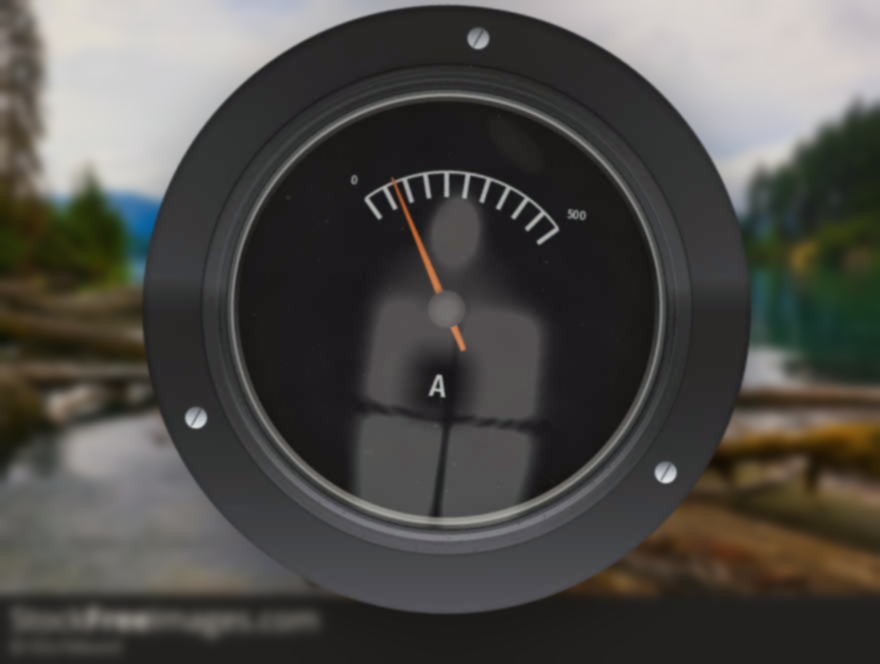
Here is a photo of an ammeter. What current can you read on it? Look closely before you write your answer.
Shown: 75 A
